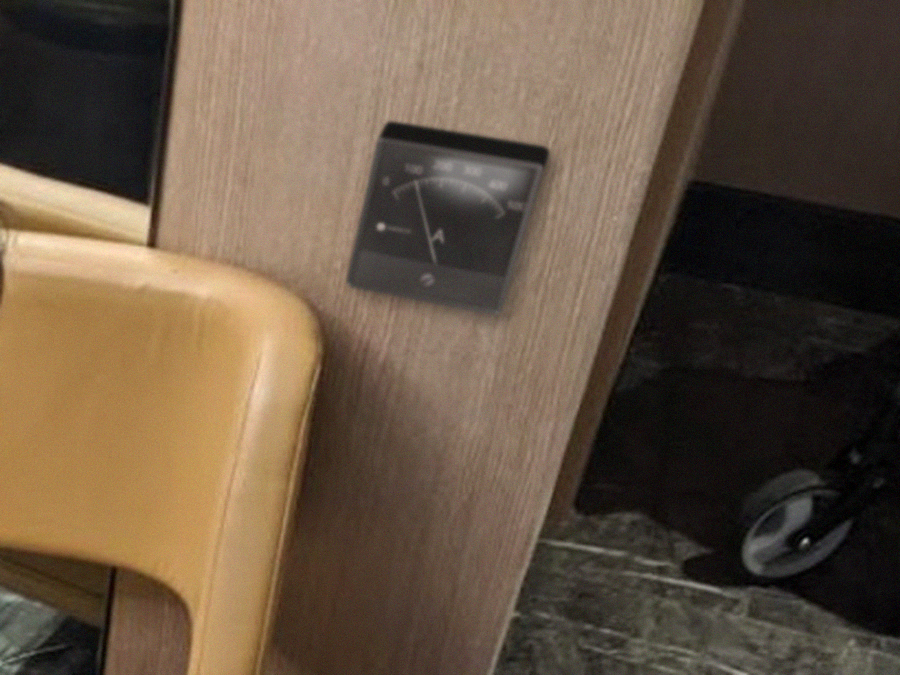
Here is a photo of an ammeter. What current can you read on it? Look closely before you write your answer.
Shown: 100 A
